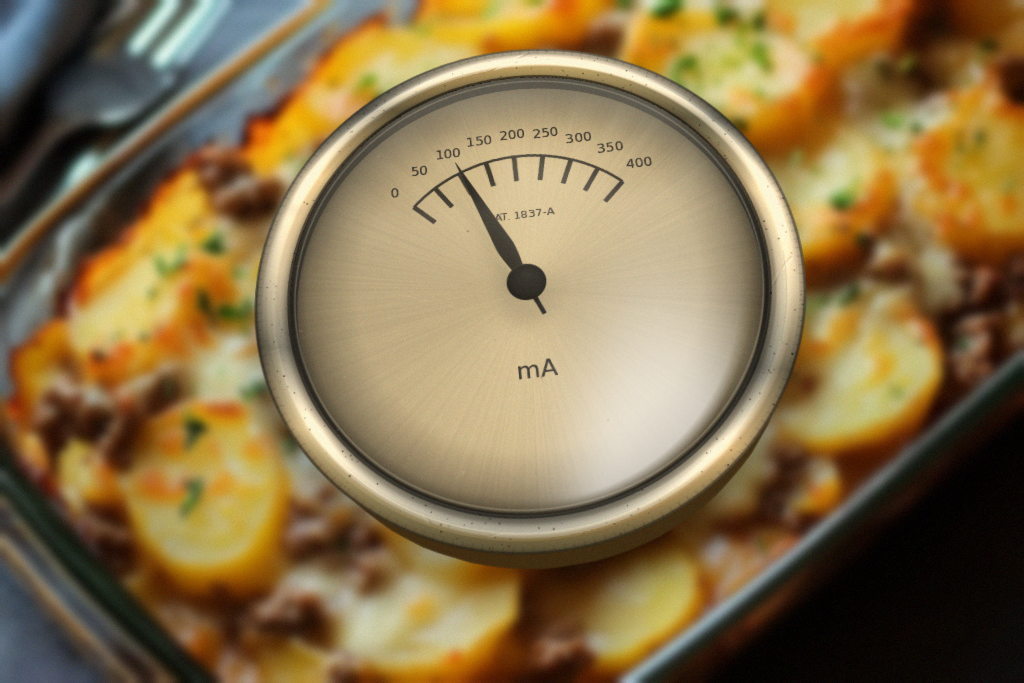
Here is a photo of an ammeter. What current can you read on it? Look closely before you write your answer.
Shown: 100 mA
